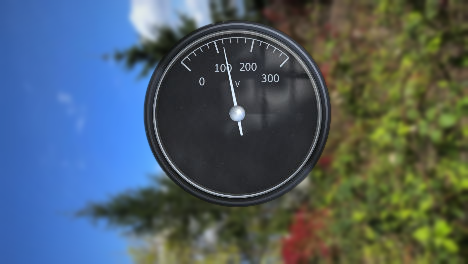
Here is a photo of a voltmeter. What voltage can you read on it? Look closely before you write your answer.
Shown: 120 V
